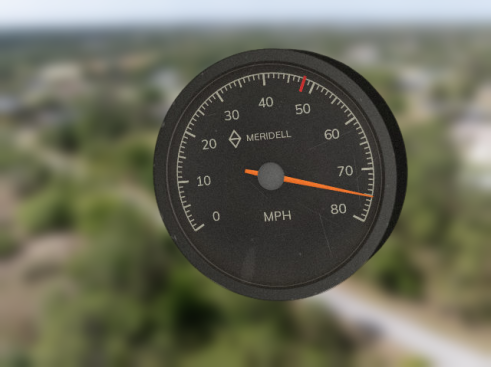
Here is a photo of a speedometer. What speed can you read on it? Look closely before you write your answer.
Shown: 75 mph
